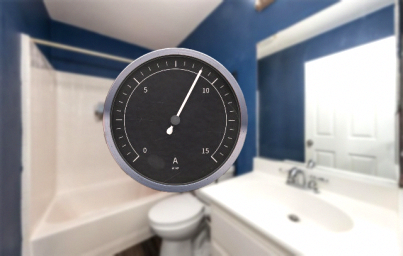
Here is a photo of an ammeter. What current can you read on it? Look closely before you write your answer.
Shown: 9 A
